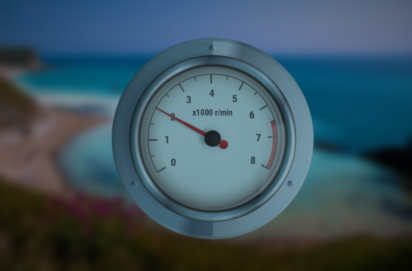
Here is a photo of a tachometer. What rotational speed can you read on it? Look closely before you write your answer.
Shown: 2000 rpm
